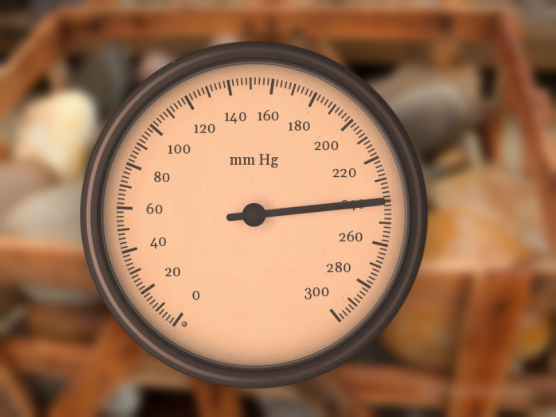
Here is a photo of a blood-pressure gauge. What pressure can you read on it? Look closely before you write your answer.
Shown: 240 mmHg
